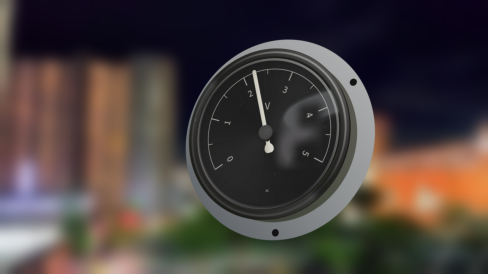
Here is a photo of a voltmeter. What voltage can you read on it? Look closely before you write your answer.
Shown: 2.25 V
